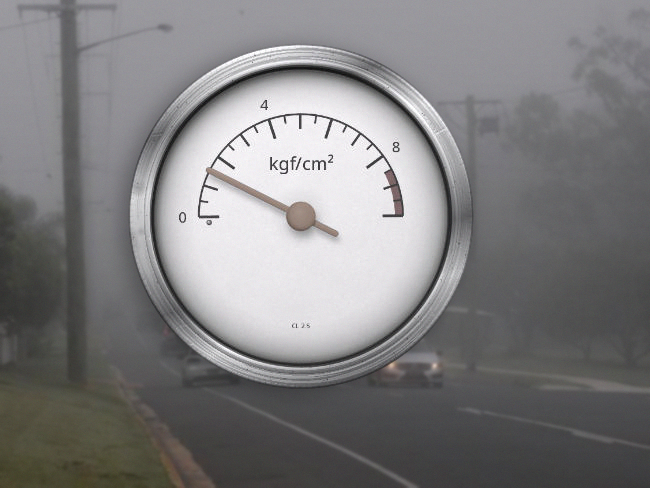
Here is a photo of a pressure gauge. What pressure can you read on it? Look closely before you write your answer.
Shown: 1.5 kg/cm²
